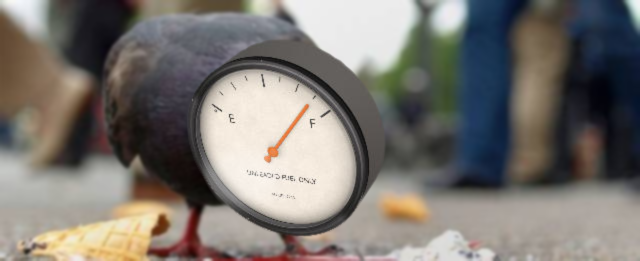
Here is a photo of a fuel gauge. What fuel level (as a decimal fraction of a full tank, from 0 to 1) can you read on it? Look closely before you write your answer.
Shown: 0.875
